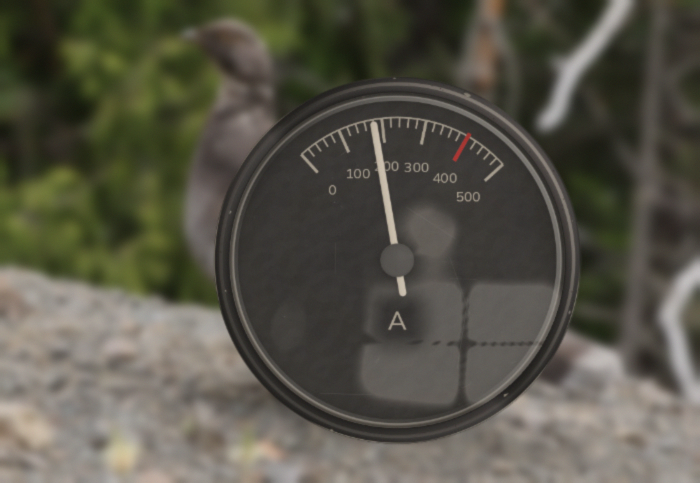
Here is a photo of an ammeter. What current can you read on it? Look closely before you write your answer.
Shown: 180 A
